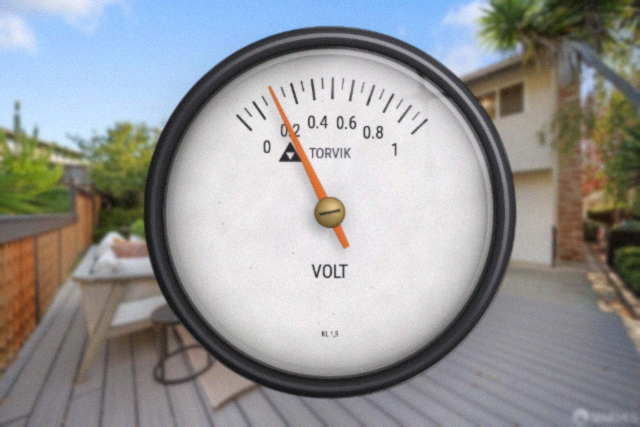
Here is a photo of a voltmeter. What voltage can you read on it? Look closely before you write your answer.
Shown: 0.2 V
